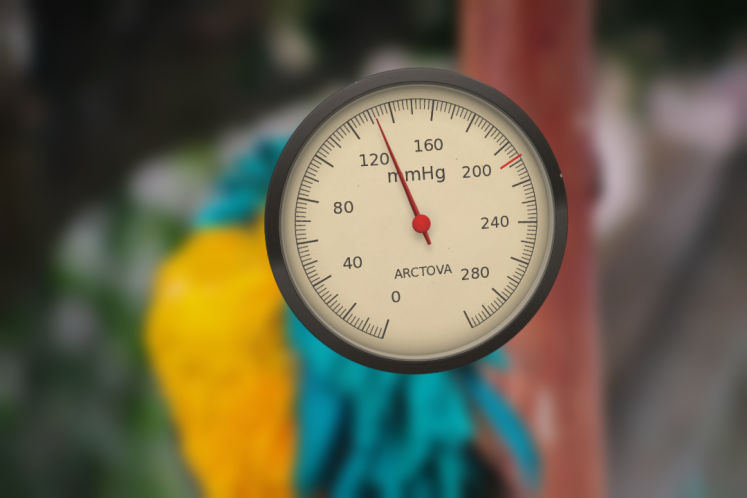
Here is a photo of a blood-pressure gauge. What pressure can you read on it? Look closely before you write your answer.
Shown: 132 mmHg
